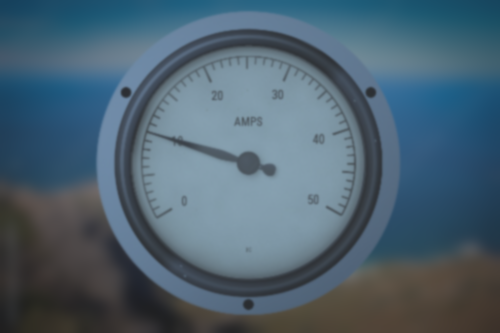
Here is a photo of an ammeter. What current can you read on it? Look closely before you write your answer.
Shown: 10 A
